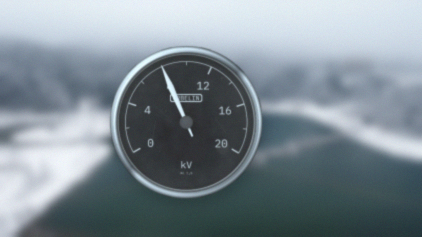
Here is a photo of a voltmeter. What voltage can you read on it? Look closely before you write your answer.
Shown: 8 kV
